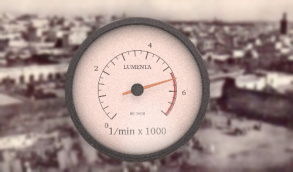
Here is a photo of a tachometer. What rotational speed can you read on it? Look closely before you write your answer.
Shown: 5500 rpm
